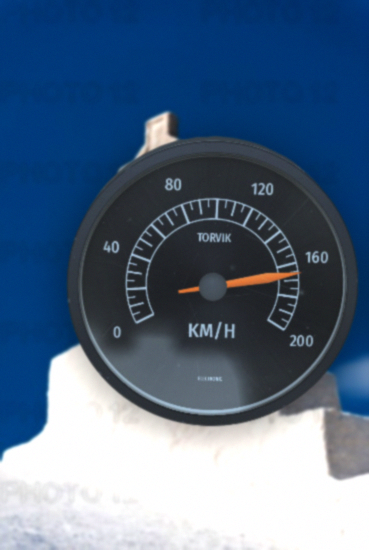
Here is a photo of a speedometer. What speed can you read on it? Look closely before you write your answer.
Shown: 165 km/h
